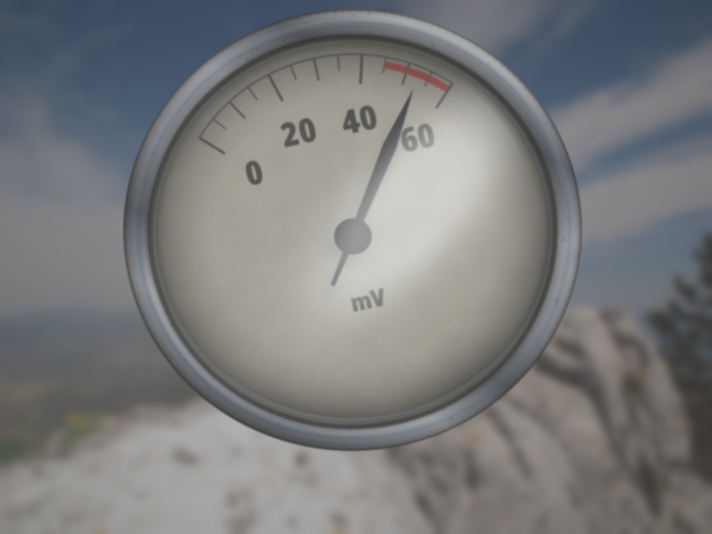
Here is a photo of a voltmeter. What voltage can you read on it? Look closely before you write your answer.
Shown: 52.5 mV
